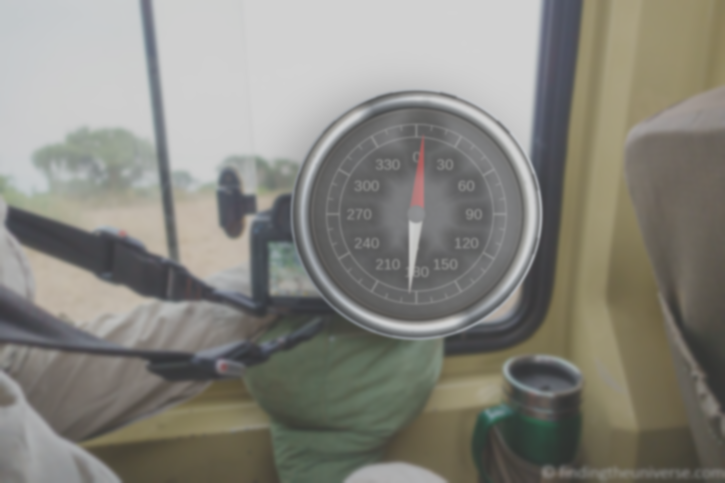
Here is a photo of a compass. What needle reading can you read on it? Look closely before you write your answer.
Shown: 5 °
